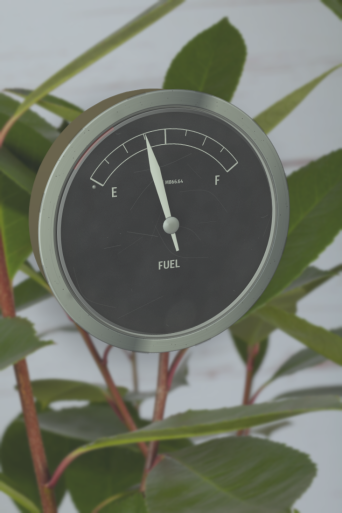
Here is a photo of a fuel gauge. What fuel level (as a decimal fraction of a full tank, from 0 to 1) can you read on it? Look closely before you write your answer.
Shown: 0.375
